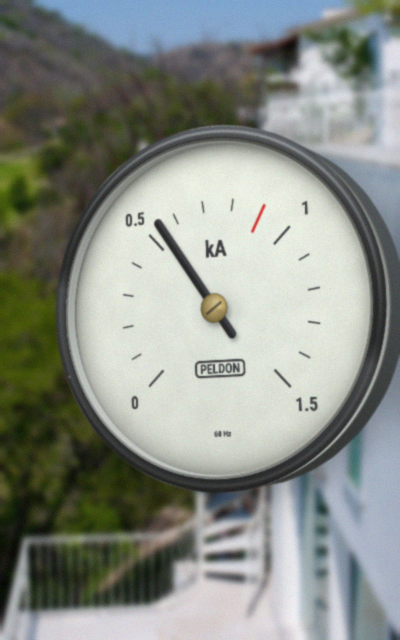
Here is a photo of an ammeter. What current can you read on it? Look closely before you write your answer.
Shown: 0.55 kA
